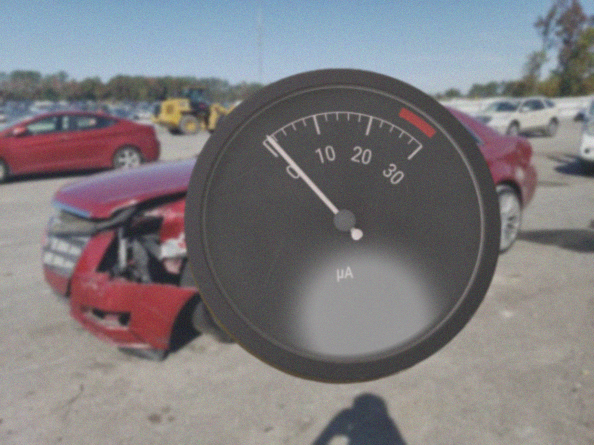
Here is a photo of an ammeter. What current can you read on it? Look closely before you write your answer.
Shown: 1 µA
